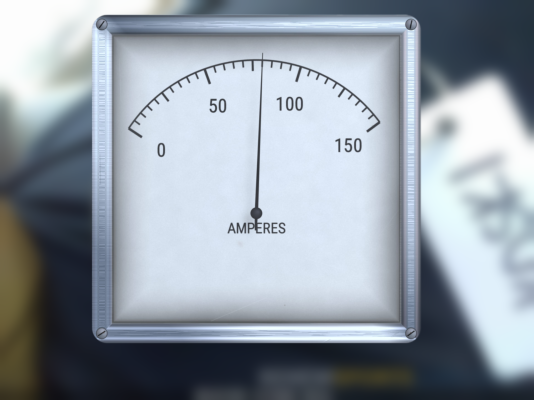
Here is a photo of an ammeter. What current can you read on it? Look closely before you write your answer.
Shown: 80 A
